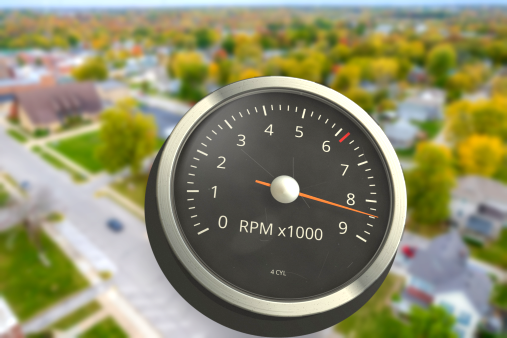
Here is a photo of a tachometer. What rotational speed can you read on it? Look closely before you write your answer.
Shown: 8400 rpm
